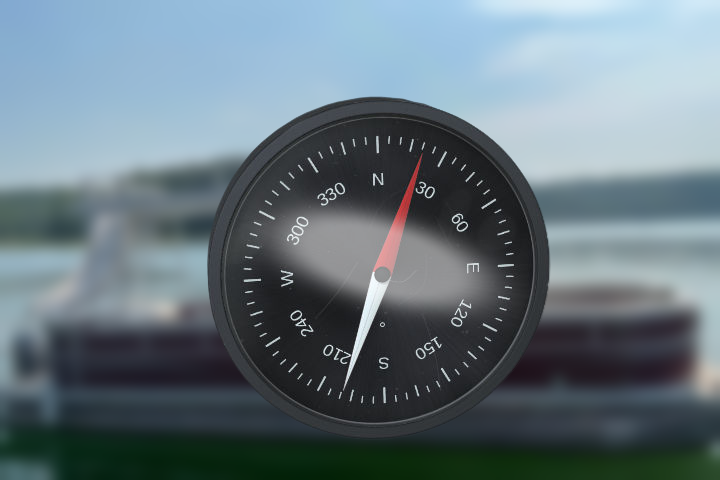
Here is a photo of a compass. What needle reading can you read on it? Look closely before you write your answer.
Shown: 20 °
